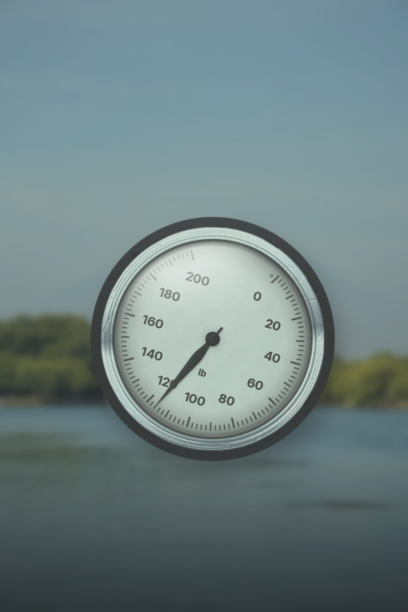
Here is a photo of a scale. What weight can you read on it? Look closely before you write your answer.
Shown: 116 lb
